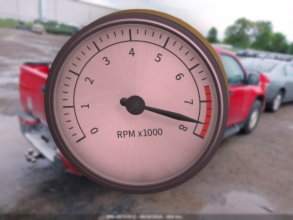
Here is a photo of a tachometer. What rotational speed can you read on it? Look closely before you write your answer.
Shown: 7600 rpm
